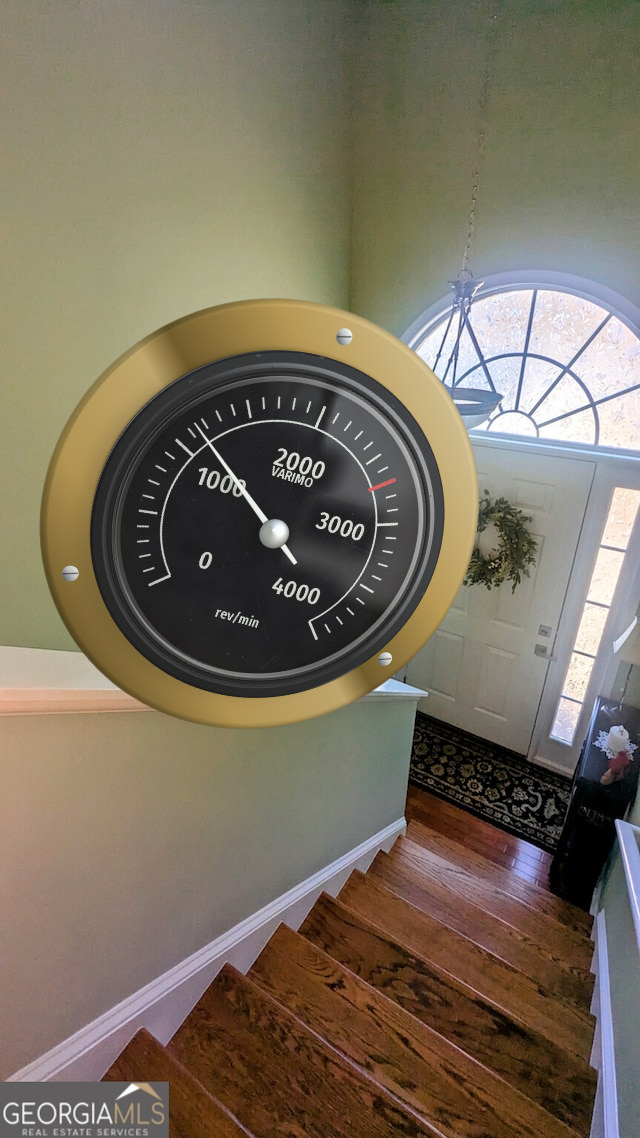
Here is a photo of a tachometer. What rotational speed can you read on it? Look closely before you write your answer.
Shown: 1150 rpm
